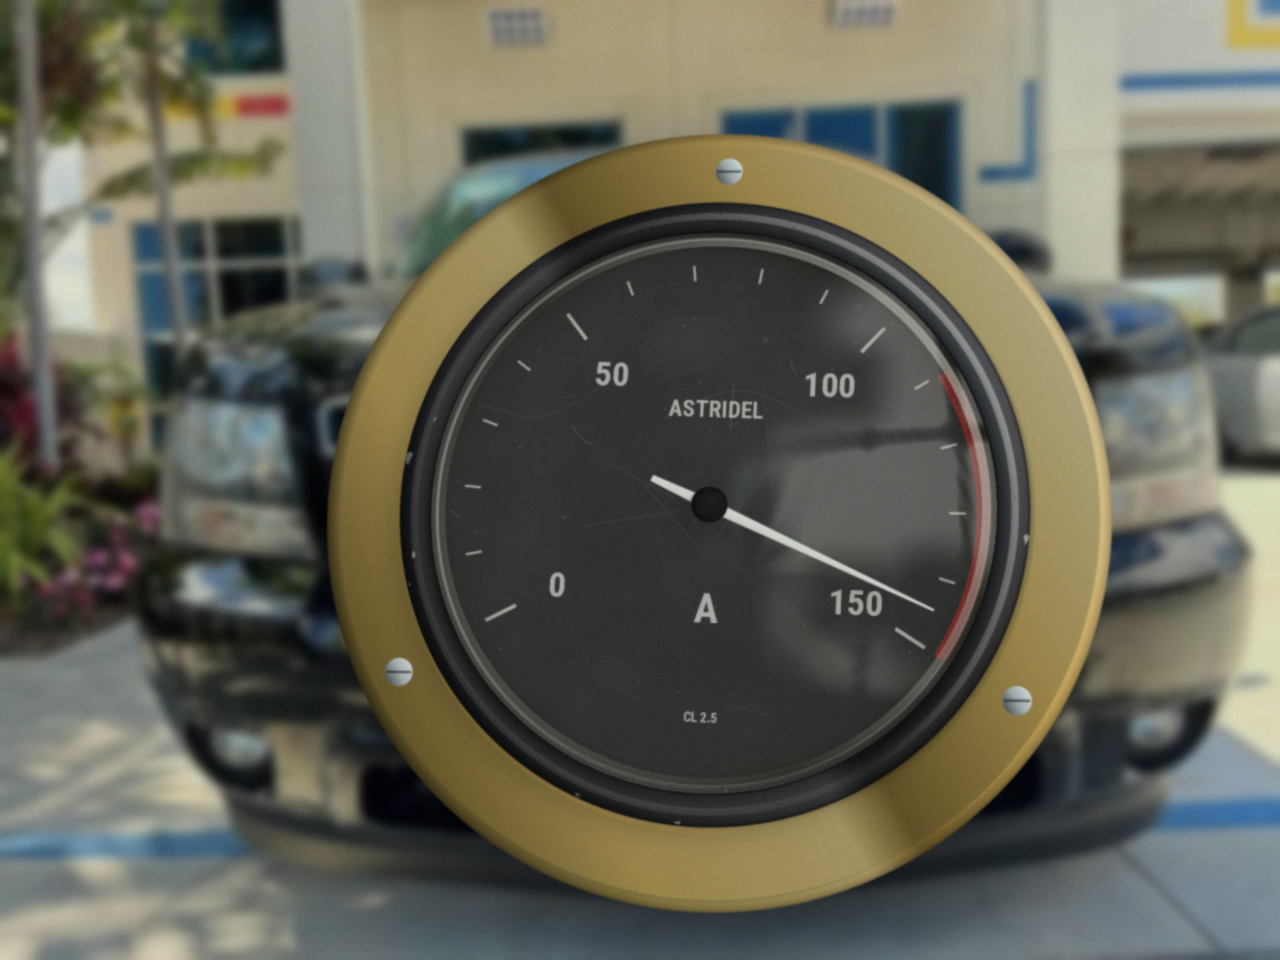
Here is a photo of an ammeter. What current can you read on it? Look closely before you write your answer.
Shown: 145 A
